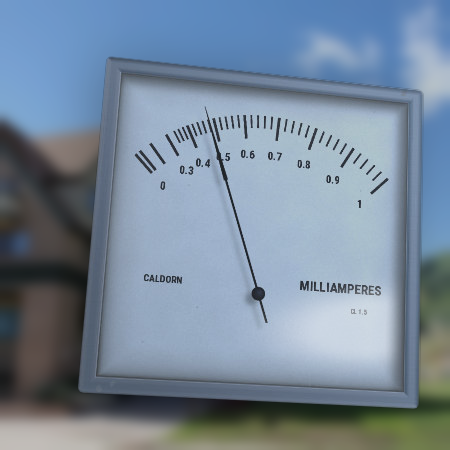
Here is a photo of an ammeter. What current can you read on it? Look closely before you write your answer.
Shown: 0.48 mA
